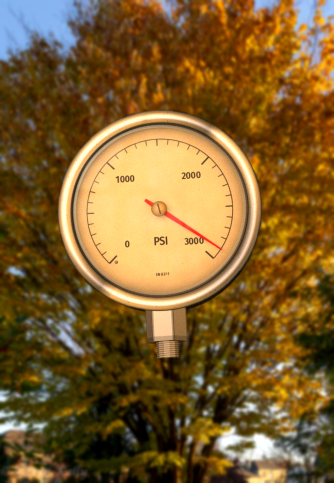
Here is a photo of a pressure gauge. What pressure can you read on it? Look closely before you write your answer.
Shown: 2900 psi
